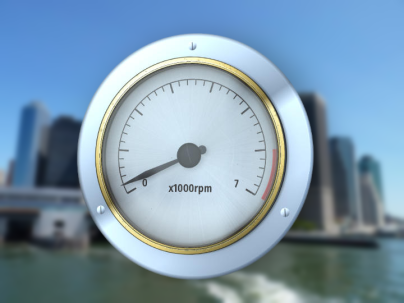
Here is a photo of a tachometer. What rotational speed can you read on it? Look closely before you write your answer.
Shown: 200 rpm
